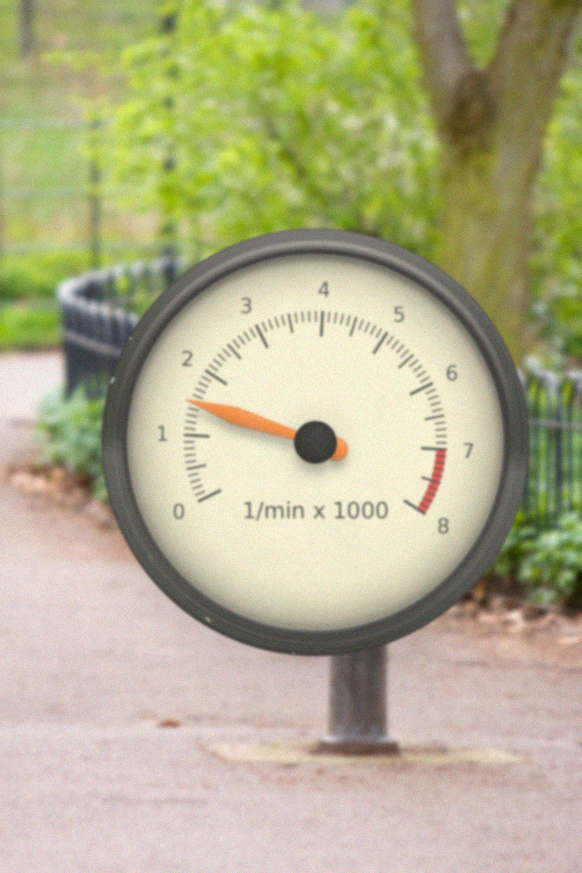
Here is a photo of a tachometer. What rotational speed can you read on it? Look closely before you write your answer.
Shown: 1500 rpm
